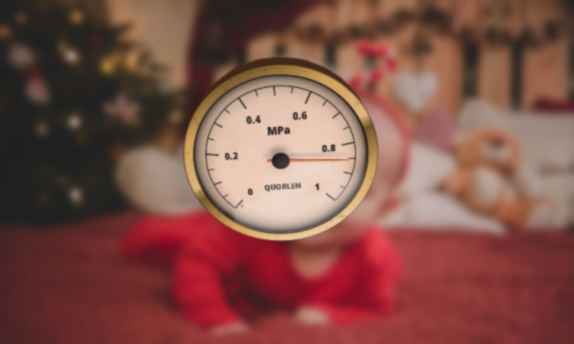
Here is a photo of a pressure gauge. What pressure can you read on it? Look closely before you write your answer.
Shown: 0.85 MPa
